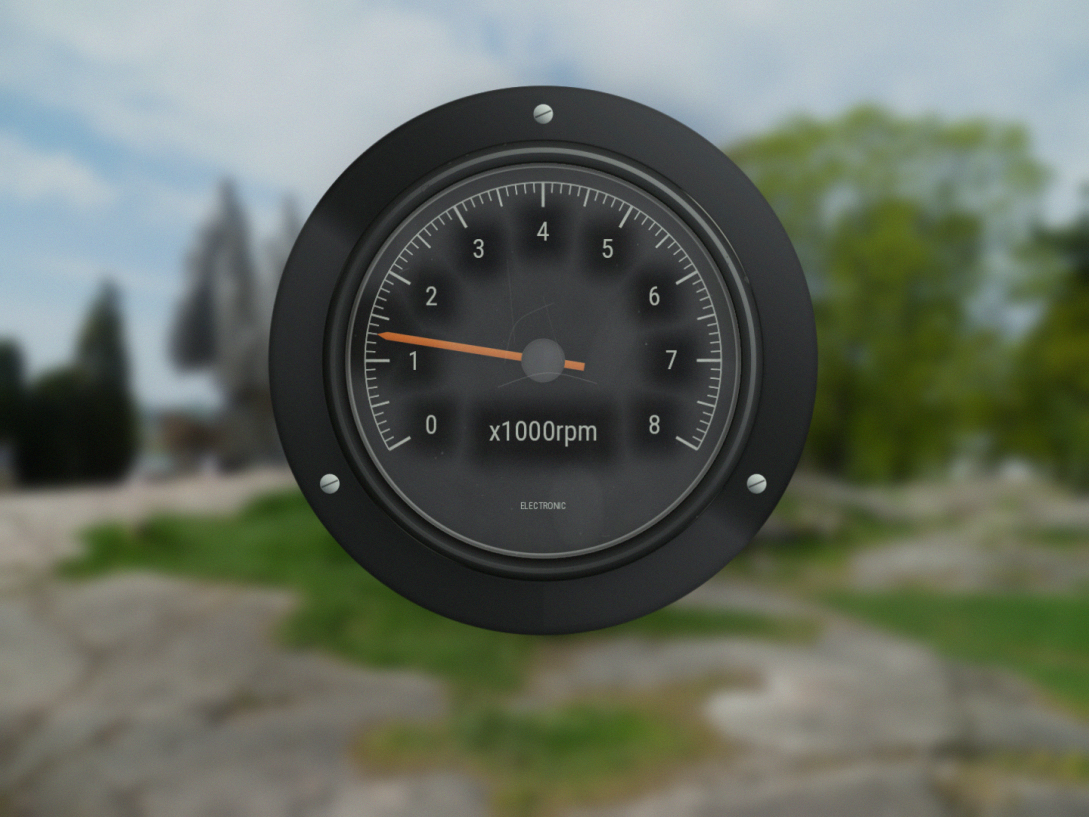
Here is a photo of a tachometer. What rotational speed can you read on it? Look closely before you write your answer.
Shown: 1300 rpm
